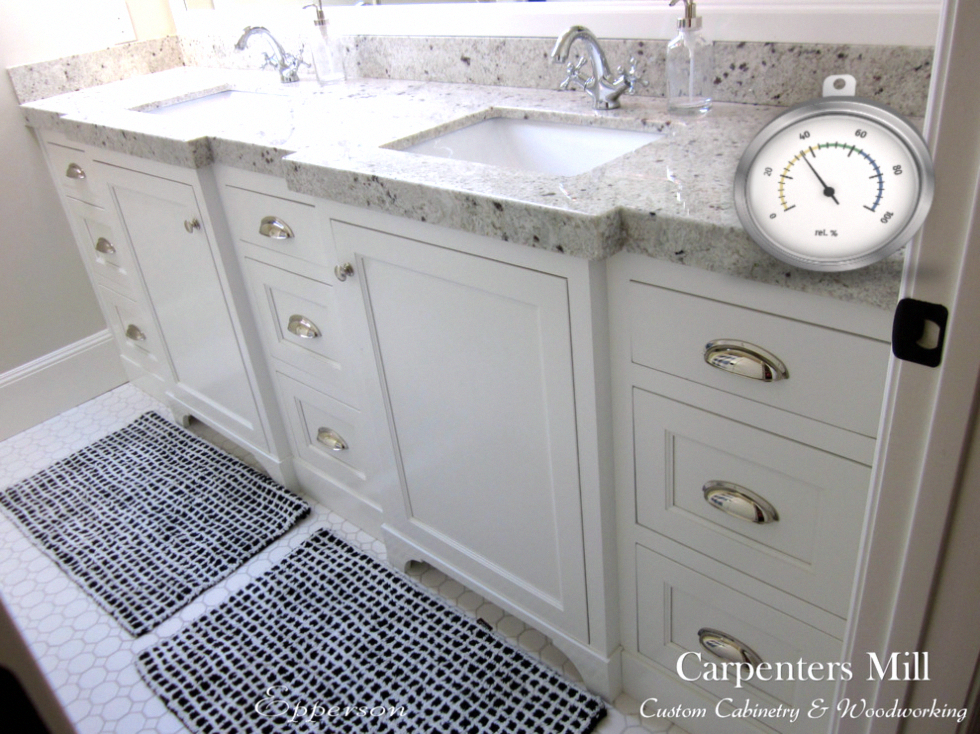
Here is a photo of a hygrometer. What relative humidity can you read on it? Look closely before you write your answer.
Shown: 36 %
